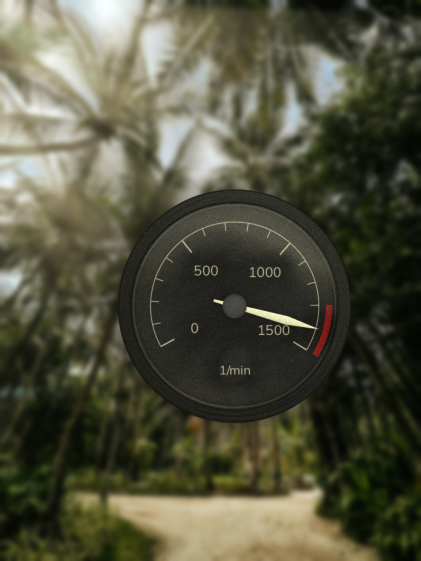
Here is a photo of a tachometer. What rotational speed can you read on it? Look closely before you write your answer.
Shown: 1400 rpm
